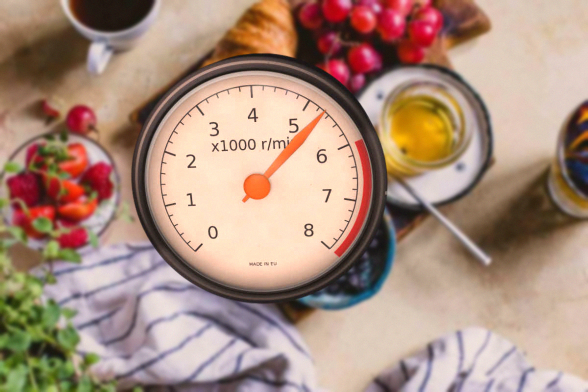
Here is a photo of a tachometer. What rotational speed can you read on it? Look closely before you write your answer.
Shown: 5300 rpm
